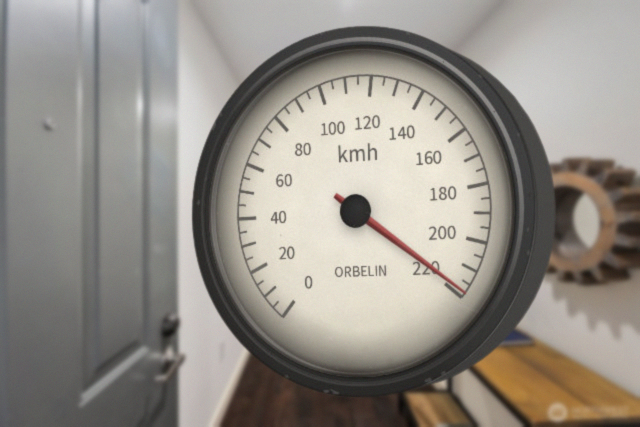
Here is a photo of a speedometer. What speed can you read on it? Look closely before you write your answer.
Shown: 217.5 km/h
